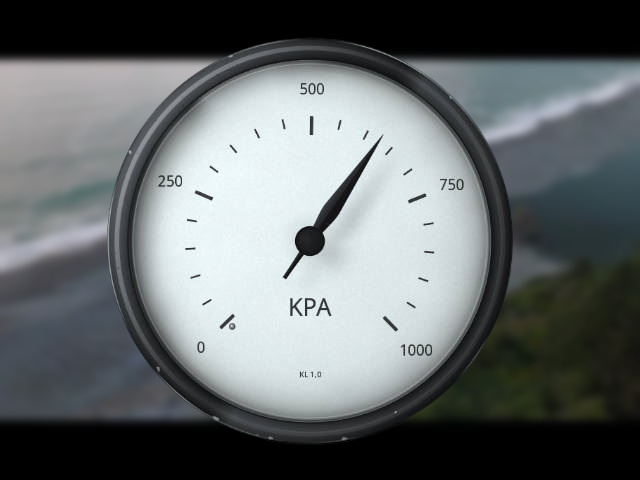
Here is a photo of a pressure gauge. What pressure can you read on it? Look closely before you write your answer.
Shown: 625 kPa
